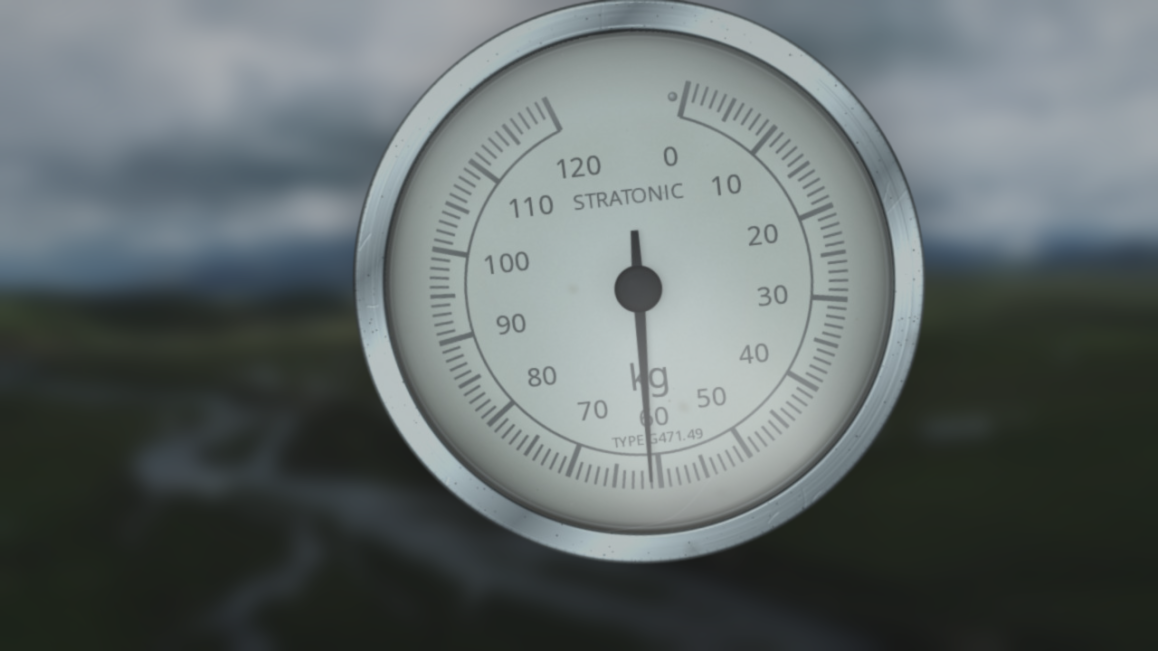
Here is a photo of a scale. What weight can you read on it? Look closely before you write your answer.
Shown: 61 kg
